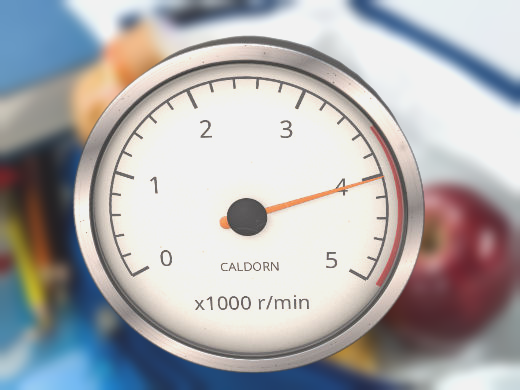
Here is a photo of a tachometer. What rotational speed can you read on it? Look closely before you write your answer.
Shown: 4000 rpm
